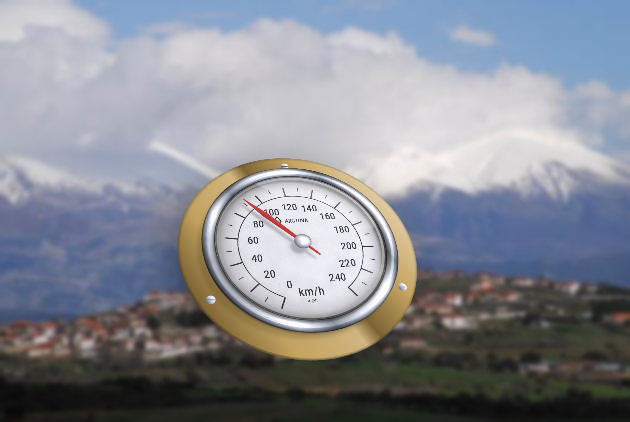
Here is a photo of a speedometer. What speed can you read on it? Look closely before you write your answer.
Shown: 90 km/h
